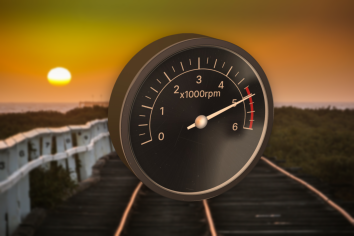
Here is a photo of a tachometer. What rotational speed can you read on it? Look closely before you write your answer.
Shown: 5000 rpm
